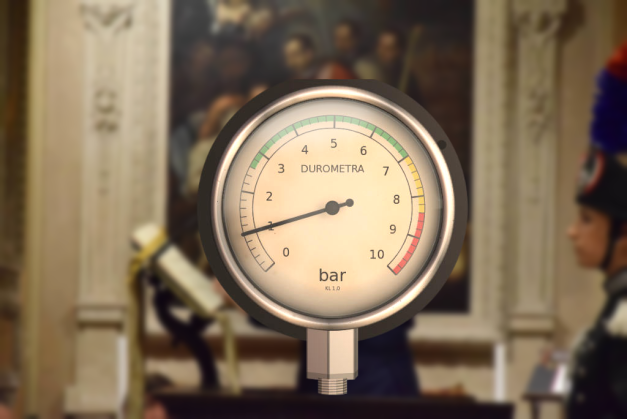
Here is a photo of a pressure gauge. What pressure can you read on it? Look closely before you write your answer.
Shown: 1 bar
